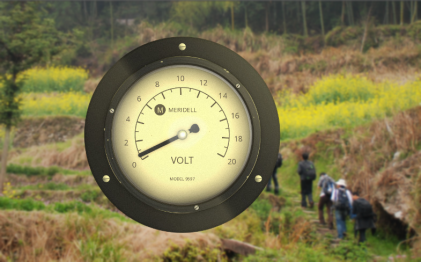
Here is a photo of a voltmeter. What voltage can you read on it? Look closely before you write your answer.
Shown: 0.5 V
